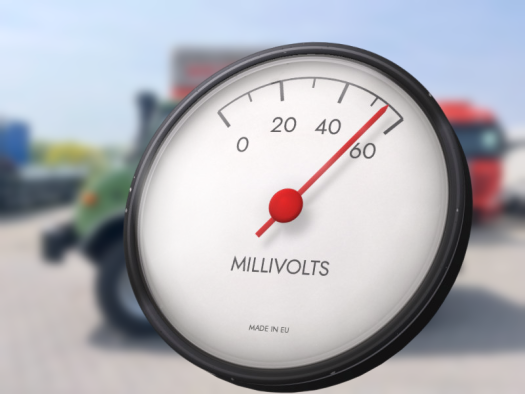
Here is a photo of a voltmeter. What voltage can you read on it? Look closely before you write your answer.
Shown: 55 mV
